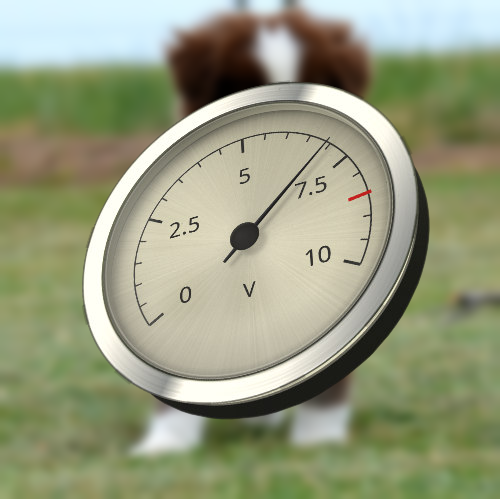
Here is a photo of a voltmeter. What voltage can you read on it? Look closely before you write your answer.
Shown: 7 V
